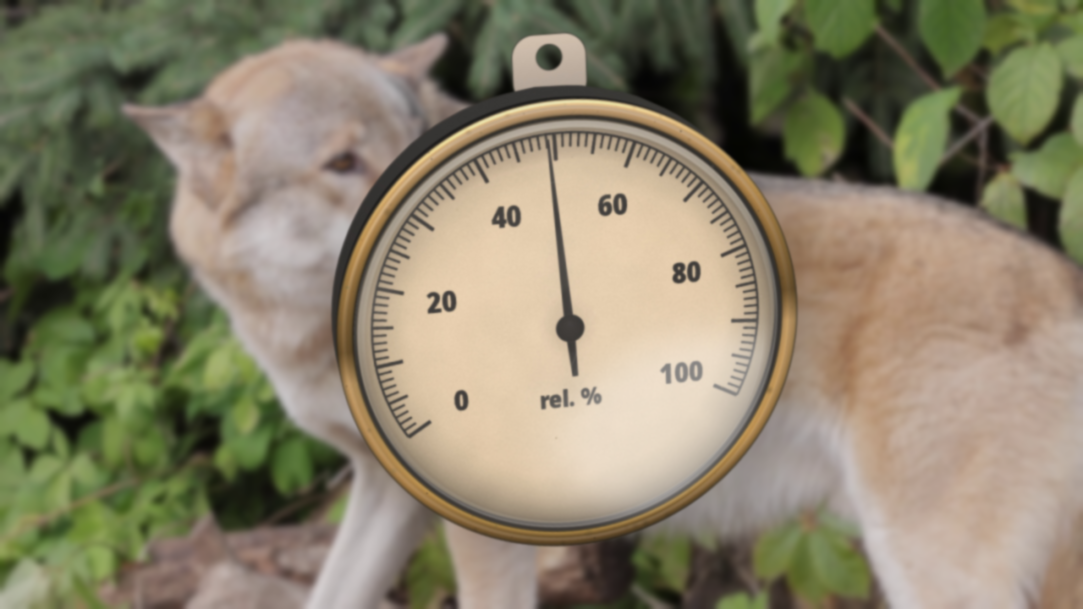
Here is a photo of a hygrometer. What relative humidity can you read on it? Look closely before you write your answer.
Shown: 49 %
